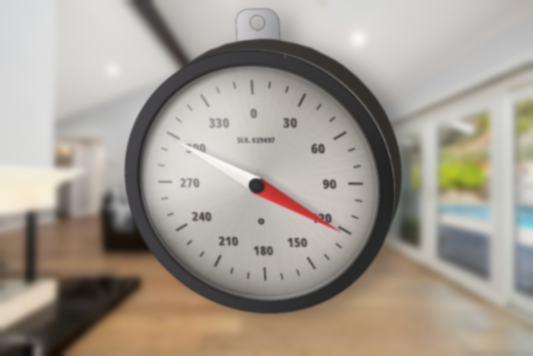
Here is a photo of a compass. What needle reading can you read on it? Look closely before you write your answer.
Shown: 120 °
